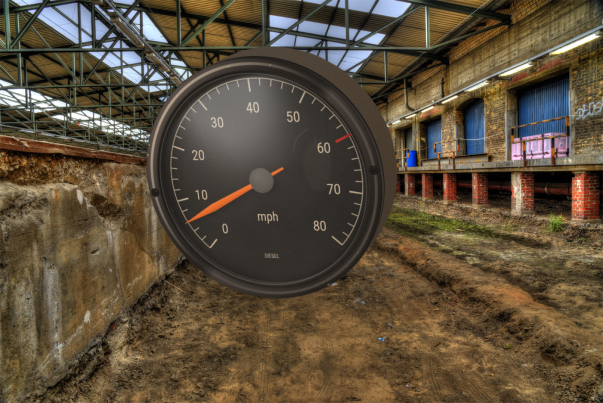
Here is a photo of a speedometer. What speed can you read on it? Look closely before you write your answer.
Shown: 6 mph
